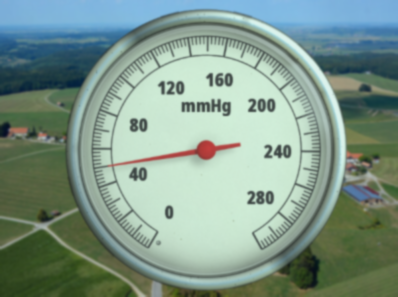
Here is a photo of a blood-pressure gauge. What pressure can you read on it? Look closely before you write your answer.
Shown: 50 mmHg
